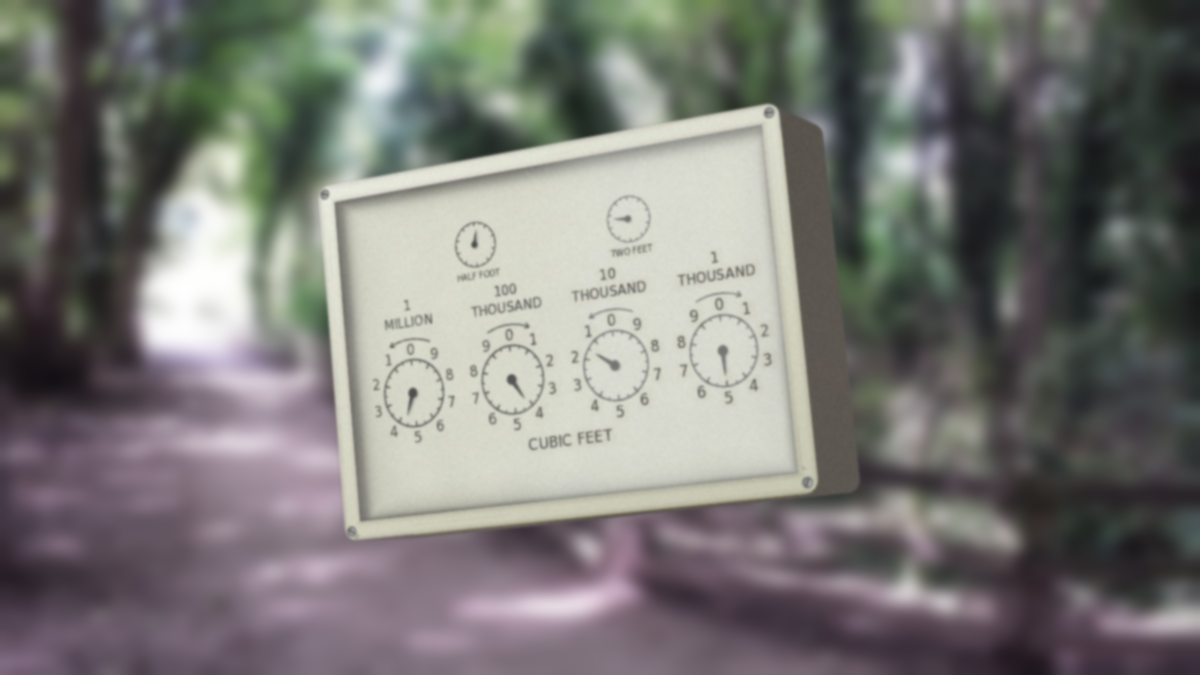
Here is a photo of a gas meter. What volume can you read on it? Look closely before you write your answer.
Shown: 441500 ft³
